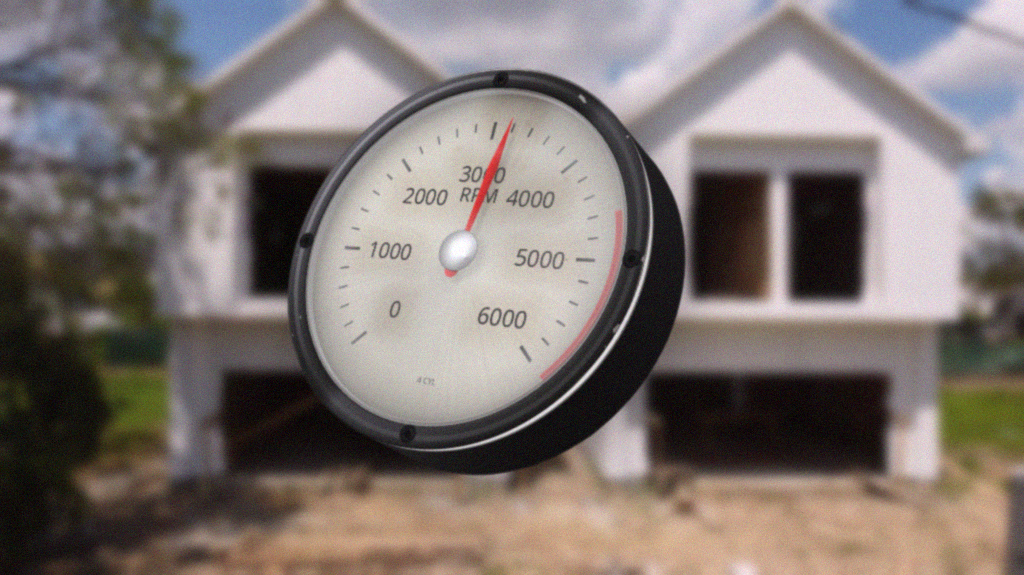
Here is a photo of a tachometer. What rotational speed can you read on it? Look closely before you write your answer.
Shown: 3200 rpm
